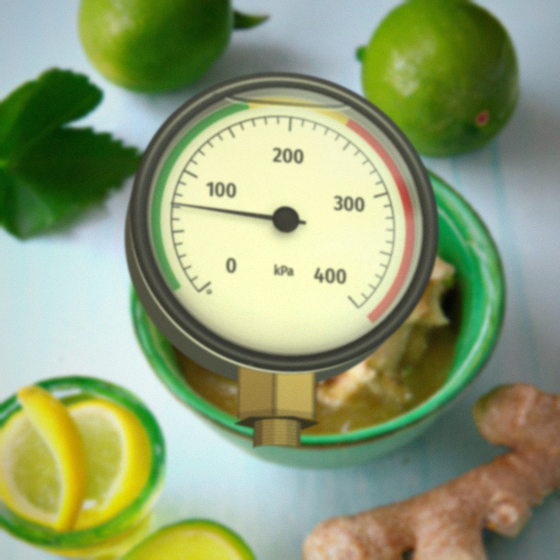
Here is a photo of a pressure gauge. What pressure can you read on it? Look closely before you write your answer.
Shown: 70 kPa
